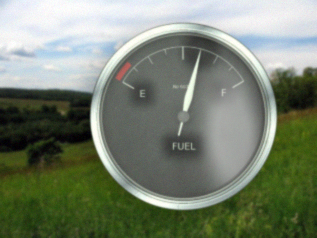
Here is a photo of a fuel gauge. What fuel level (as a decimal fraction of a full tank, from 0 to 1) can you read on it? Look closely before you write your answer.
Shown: 0.625
